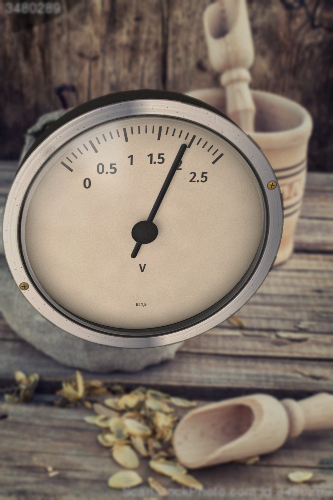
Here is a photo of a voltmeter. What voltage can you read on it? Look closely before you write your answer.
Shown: 1.9 V
